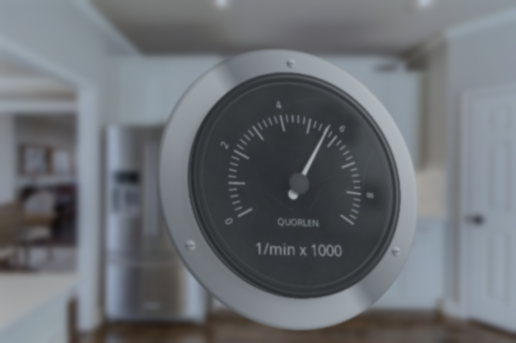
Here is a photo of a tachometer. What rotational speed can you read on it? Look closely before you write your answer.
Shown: 5600 rpm
